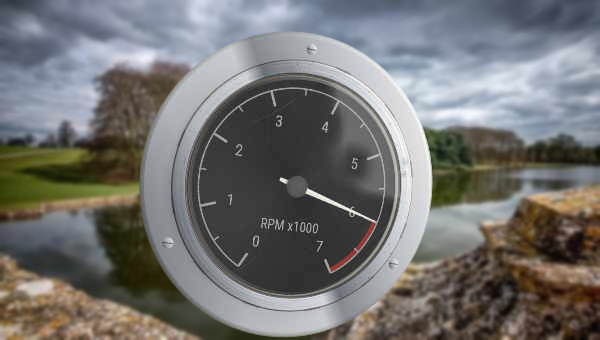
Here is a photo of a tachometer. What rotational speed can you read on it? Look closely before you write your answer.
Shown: 6000 rpm
